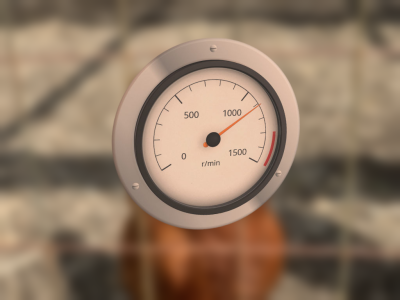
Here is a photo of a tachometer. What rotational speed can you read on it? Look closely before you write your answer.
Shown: 1100 rpm
